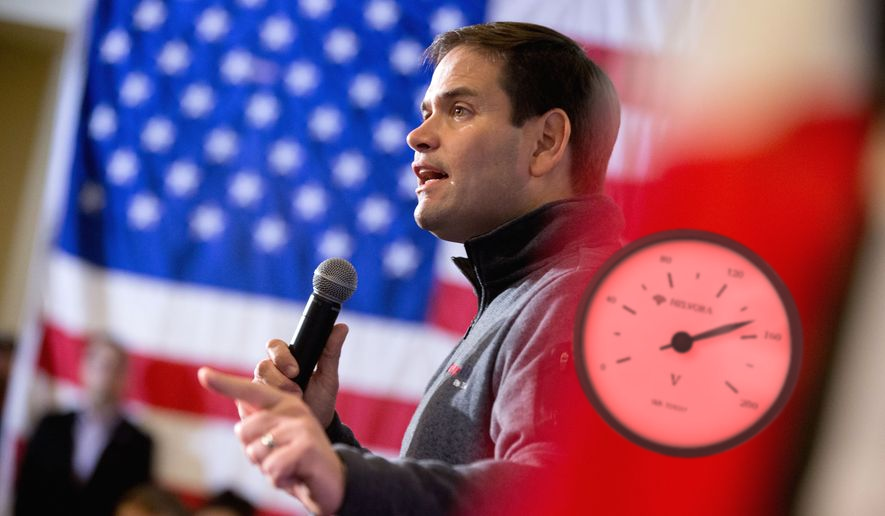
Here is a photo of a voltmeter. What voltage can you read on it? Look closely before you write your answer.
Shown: 150 V
